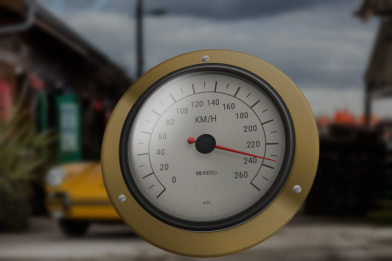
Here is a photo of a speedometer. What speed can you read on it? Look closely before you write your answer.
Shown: 235 km/h
